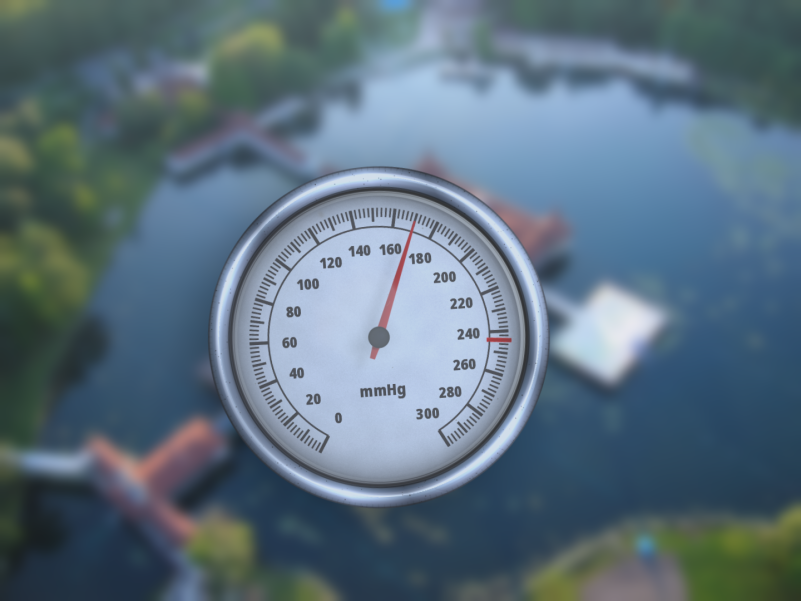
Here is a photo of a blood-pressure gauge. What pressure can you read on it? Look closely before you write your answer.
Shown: 170 mmHg
